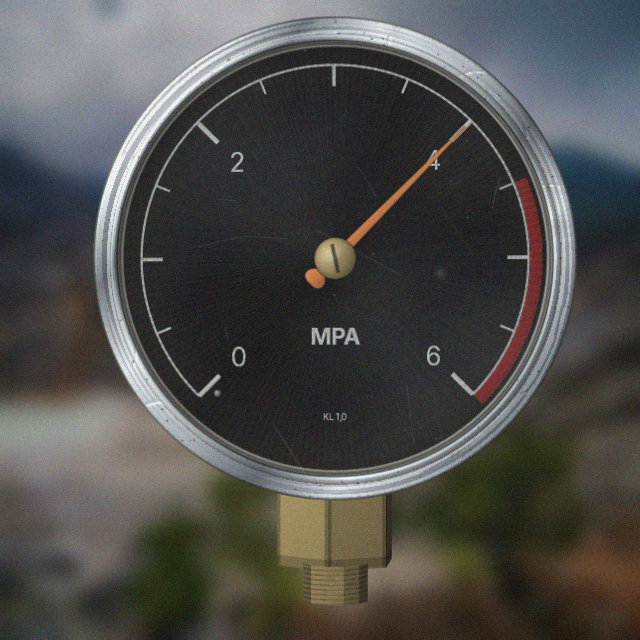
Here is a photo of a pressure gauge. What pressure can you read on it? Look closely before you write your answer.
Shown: 4 MPa
